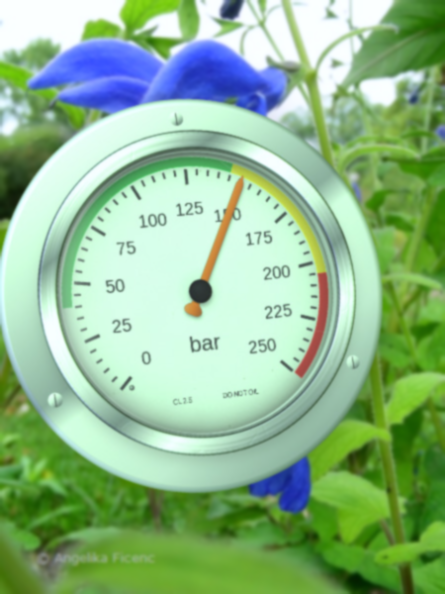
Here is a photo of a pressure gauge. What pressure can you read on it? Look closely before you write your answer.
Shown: 150 bar
